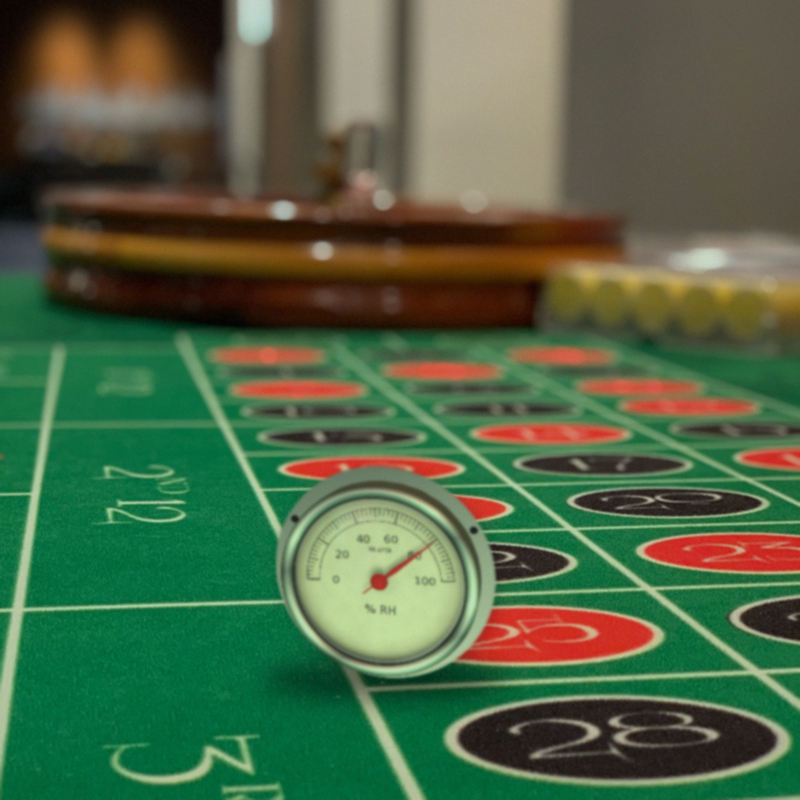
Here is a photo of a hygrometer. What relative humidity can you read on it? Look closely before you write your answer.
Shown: 80 %
